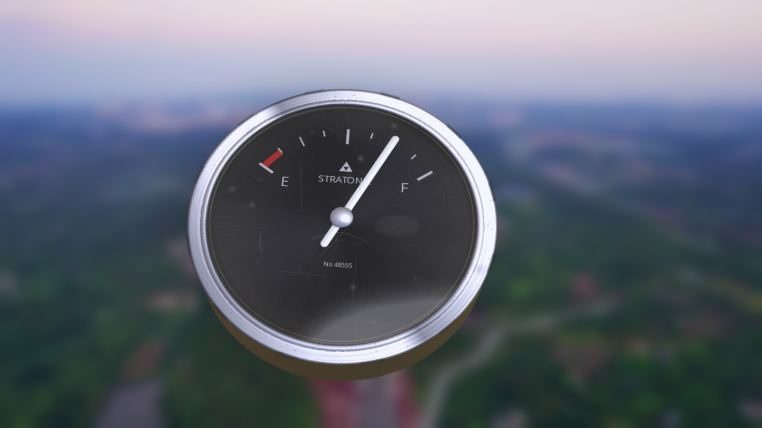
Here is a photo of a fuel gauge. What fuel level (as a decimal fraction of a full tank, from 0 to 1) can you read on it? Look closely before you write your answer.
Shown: 0.75
